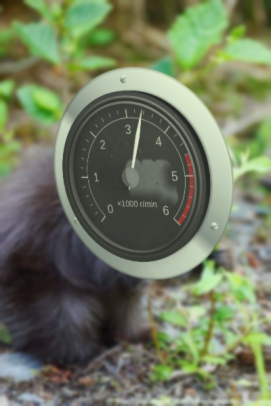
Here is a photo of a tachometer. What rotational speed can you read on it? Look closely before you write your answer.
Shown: 3400 rpm
